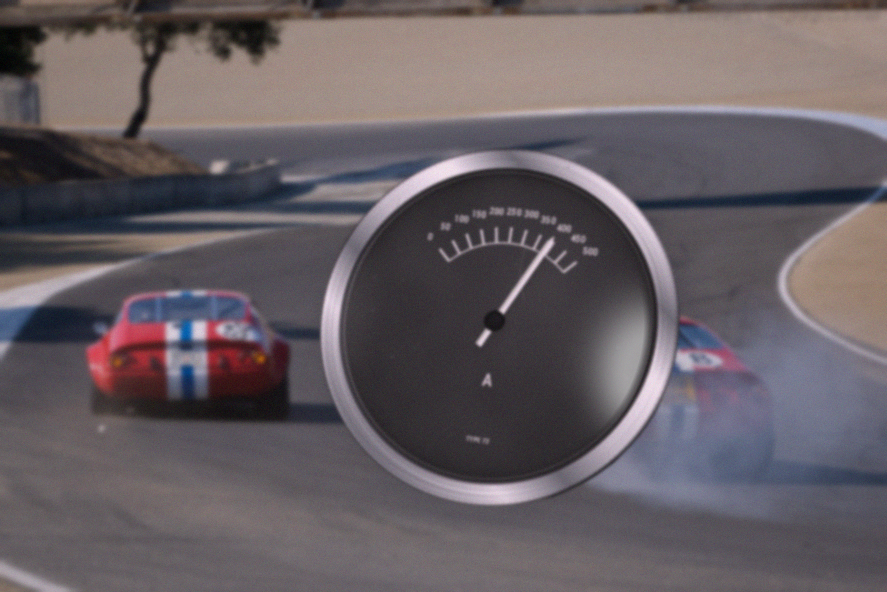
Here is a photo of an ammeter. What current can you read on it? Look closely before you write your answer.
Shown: 400 A
